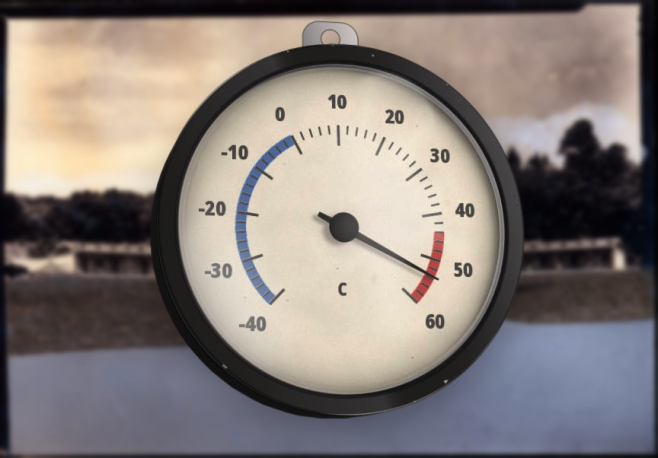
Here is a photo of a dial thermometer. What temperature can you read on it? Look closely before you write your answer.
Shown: 54 °C
